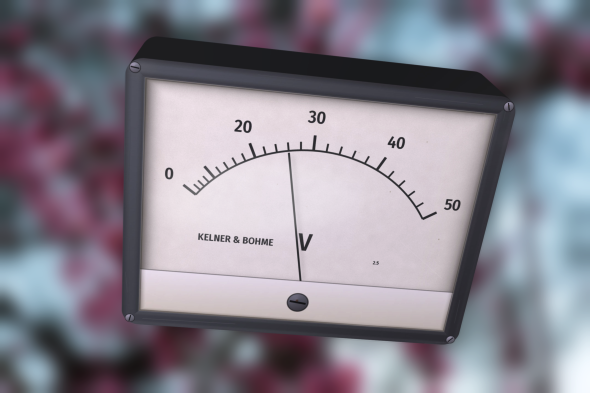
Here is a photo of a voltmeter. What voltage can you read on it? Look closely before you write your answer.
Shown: 26 V
